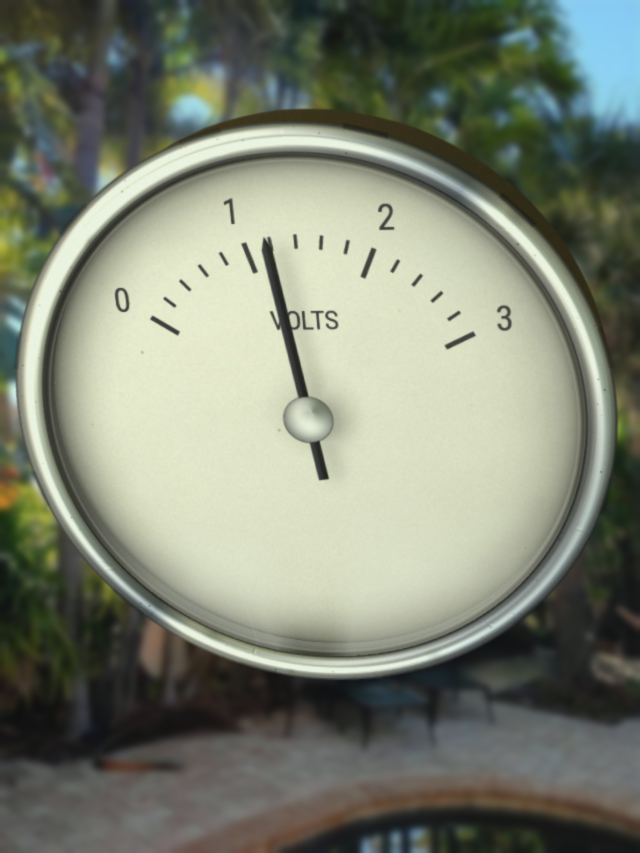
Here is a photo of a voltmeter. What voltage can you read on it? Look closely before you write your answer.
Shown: 1.2 V
